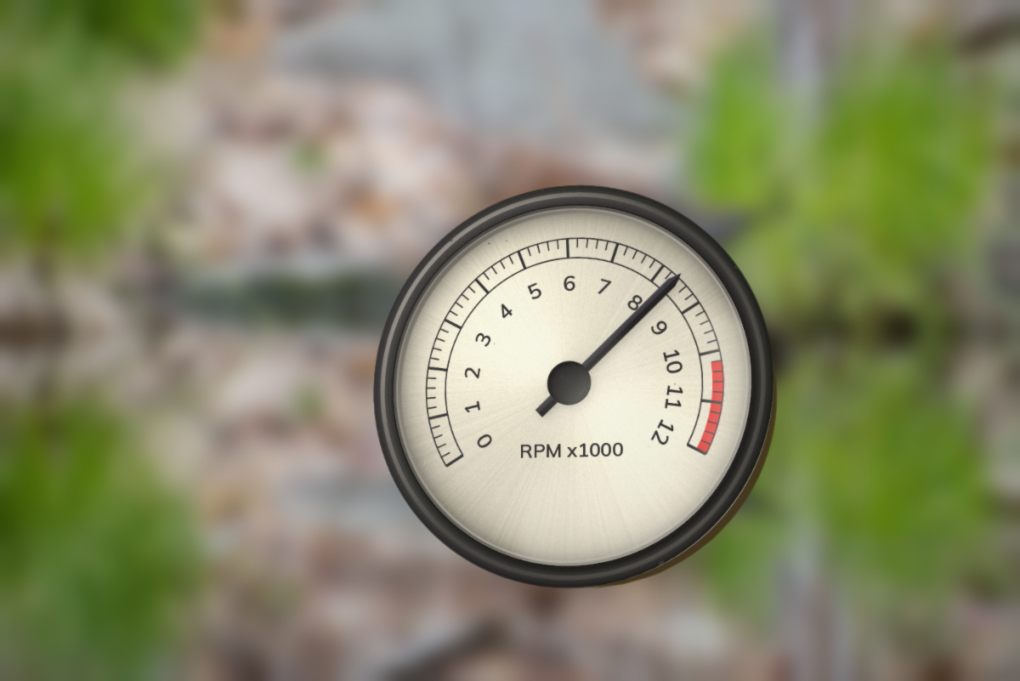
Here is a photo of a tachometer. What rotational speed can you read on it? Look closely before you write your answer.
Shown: 8400 rpm
